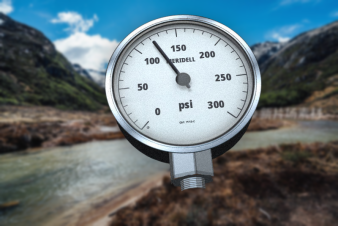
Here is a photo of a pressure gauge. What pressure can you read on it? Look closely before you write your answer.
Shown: 120 psi
